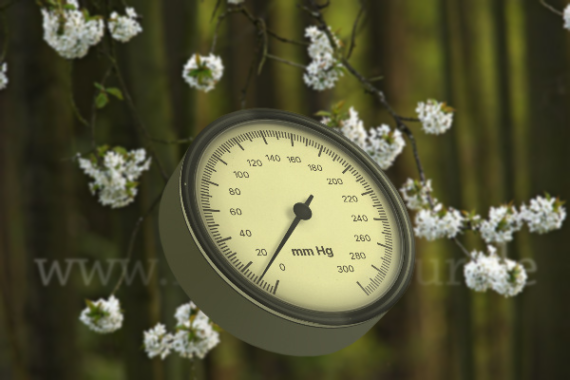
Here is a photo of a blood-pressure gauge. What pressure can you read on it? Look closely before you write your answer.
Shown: 10 mmHg
